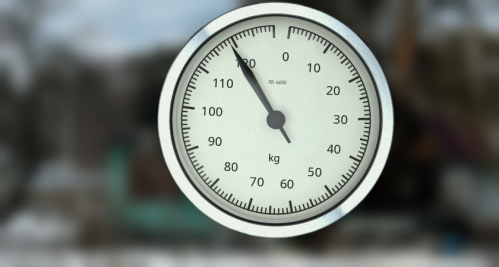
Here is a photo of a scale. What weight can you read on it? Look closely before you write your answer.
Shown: 119 kg
